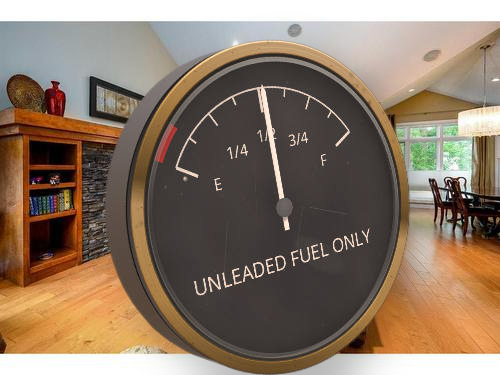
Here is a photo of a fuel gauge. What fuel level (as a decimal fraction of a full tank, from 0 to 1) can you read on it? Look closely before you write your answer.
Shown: 0.5
